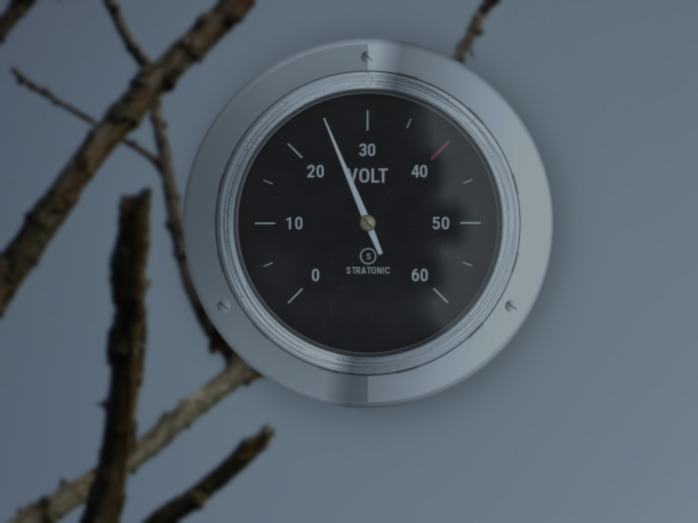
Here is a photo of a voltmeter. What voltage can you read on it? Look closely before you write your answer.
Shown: 25 V
